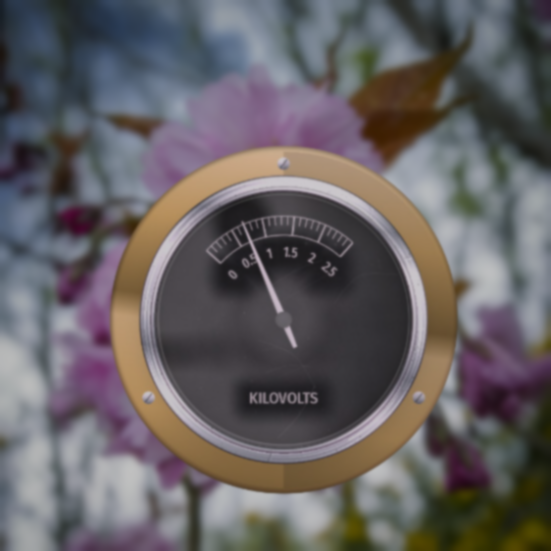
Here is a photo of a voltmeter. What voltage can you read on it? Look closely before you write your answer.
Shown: 0.7 kV
